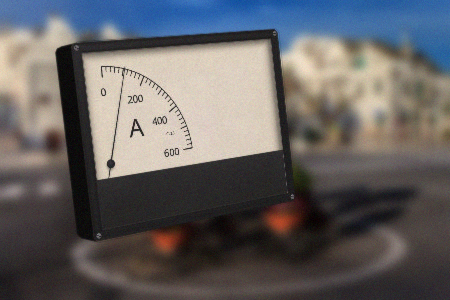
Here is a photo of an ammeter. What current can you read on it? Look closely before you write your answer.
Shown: 100 A
